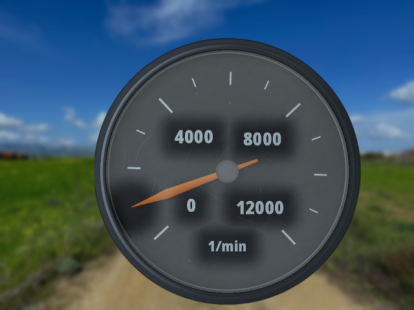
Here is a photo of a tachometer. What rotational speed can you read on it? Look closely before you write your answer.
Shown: 1000 rpm
